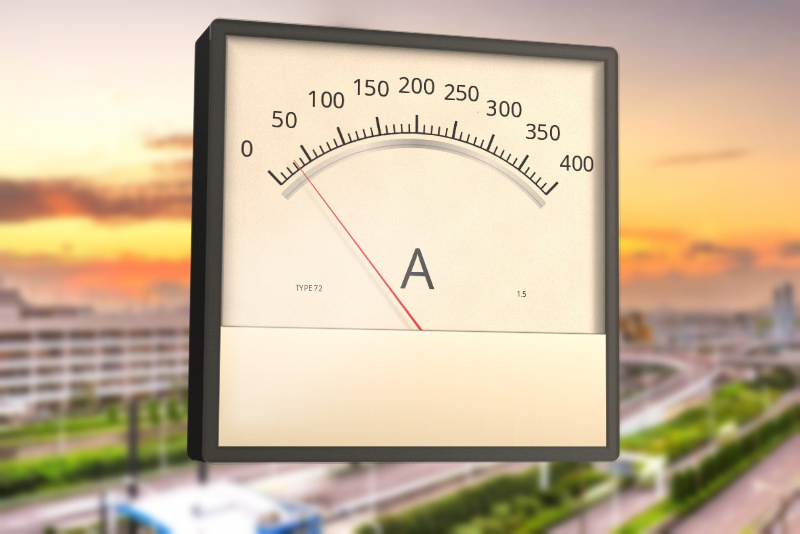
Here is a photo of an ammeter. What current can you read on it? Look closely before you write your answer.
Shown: 30 A
